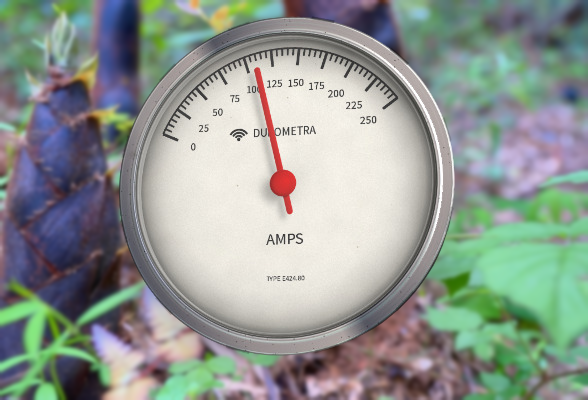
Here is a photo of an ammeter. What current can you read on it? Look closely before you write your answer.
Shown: 110 A
